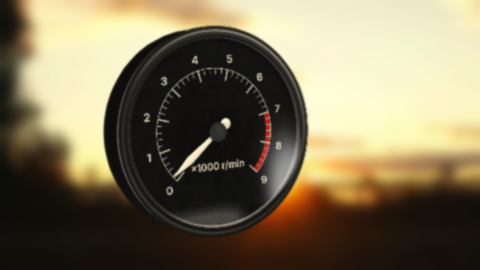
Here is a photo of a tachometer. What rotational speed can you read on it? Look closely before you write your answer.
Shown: 200 rpm
